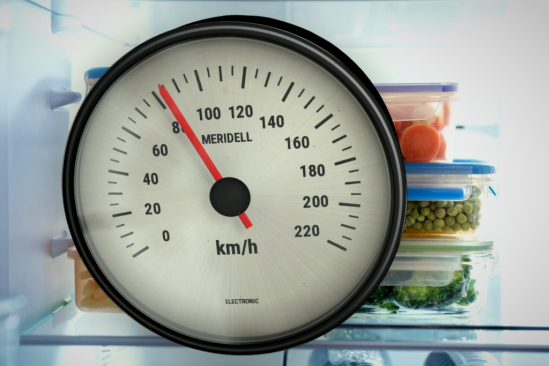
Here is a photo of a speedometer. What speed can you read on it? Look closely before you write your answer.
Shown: 85 km/h
